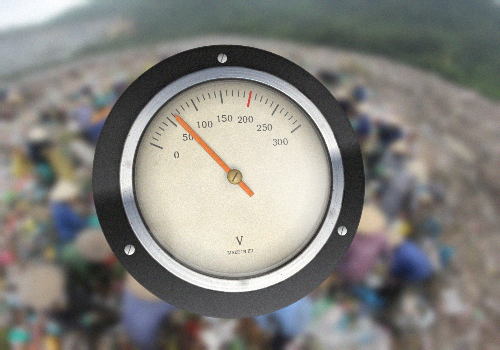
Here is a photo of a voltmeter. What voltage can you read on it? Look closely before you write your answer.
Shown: 60 V
